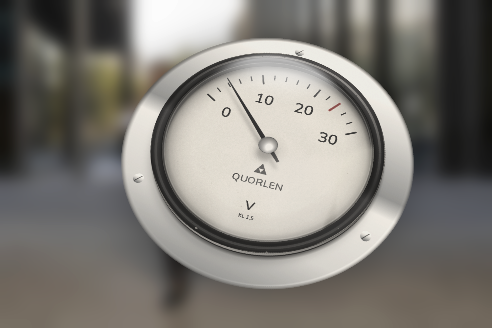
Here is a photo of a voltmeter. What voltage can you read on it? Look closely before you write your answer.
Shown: 4 V
